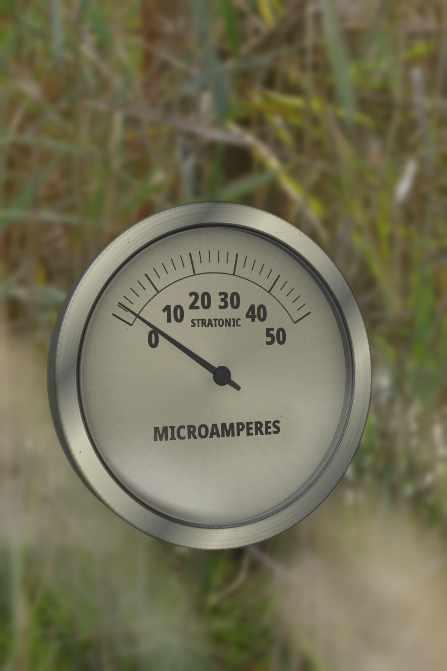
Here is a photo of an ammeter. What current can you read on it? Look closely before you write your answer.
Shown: 2 µA
